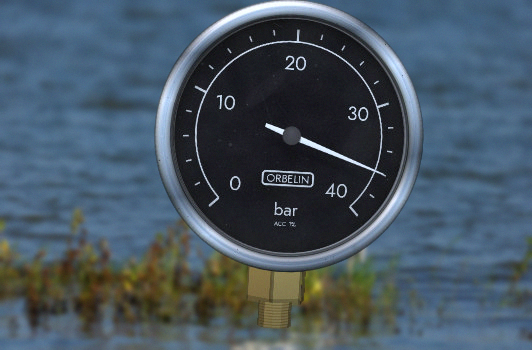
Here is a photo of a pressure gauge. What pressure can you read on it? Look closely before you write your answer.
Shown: 36 bar
